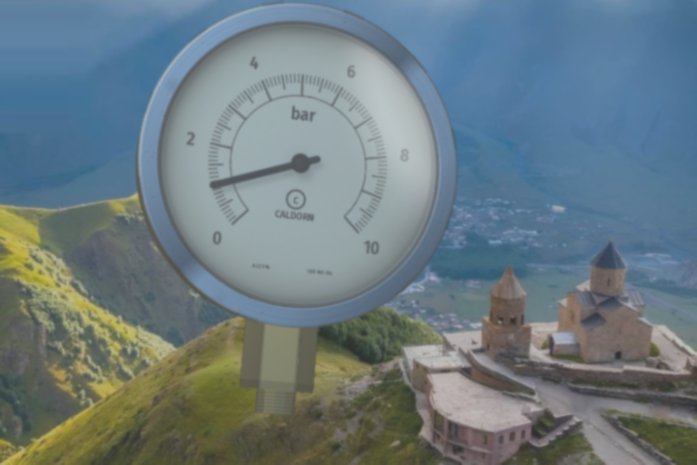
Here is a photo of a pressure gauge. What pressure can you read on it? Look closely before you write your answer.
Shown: 1 bar
